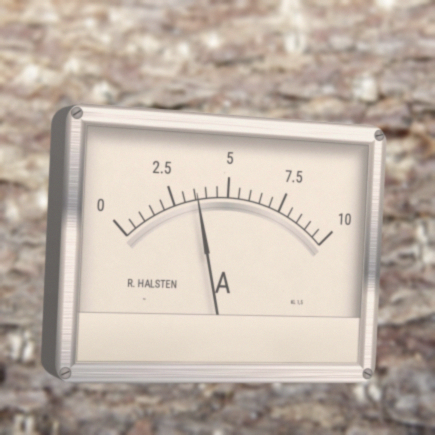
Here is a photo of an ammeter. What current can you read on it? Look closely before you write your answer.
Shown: 3.5 A
